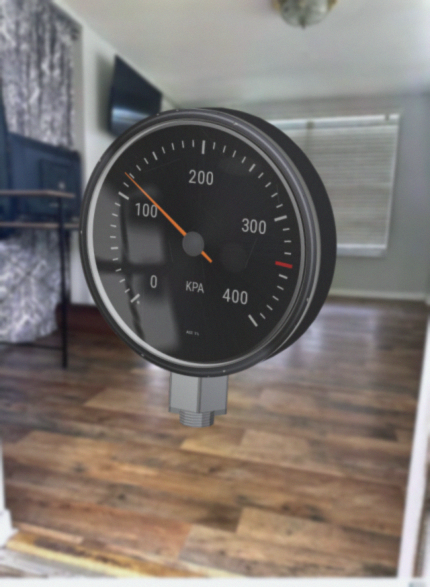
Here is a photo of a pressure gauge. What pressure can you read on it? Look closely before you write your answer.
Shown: 120 kPa
